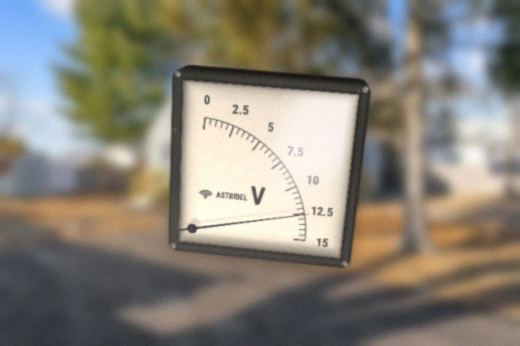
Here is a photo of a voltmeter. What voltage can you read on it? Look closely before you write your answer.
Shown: 12.5 V
